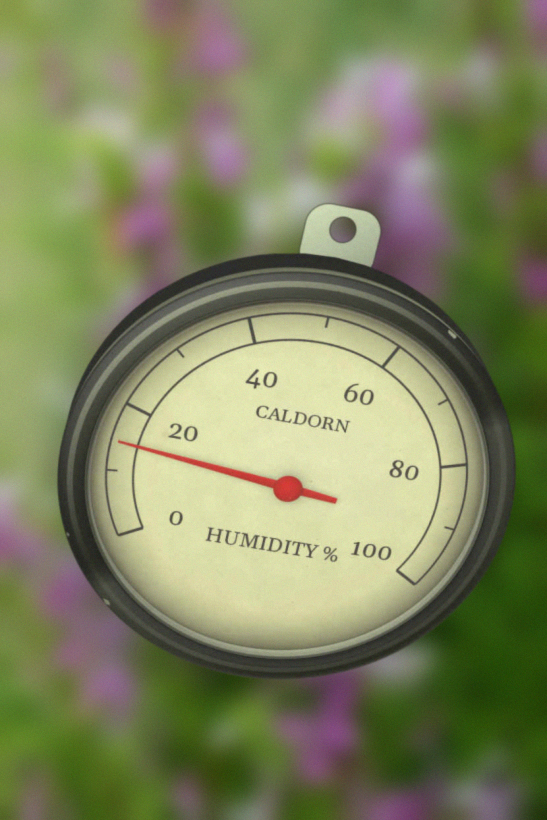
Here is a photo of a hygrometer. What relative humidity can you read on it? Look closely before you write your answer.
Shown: 15 %
